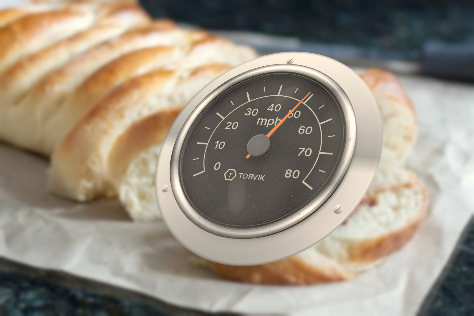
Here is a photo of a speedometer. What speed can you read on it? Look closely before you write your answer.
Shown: 50 mph
